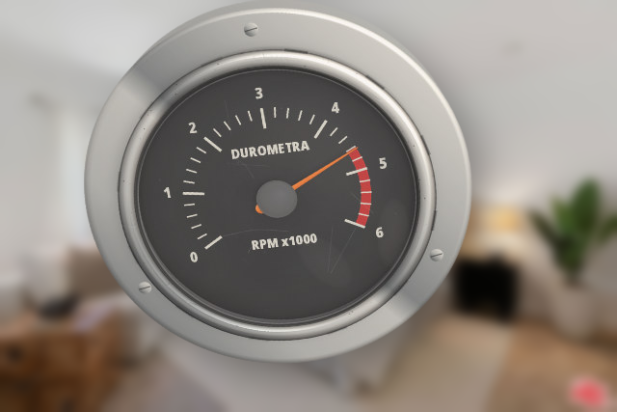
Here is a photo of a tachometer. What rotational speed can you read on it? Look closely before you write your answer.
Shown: 4600 rpm
